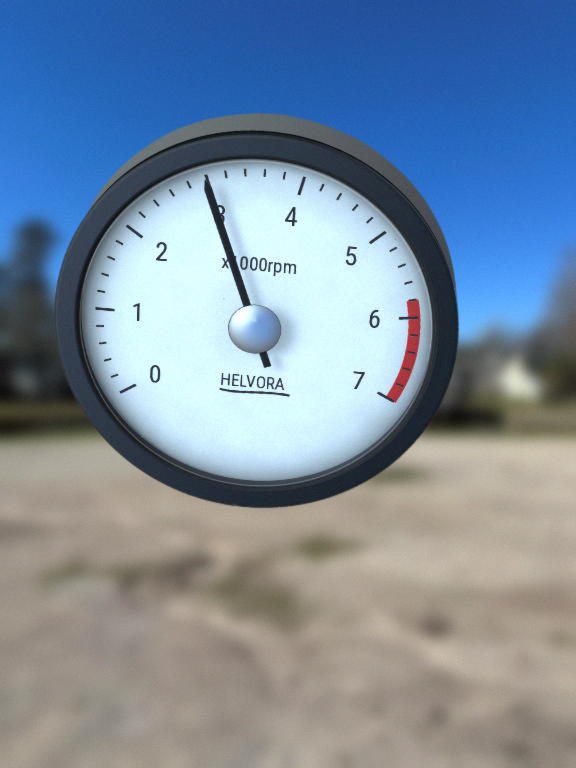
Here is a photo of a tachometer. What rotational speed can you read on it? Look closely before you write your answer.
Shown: 3000 rpm
